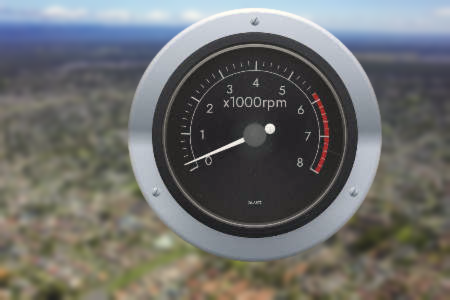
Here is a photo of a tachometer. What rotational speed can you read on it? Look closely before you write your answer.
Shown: 200 rpm
